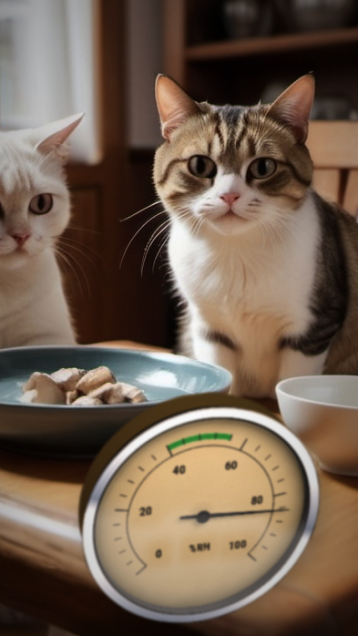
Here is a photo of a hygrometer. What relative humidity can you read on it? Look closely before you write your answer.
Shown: 84 %
